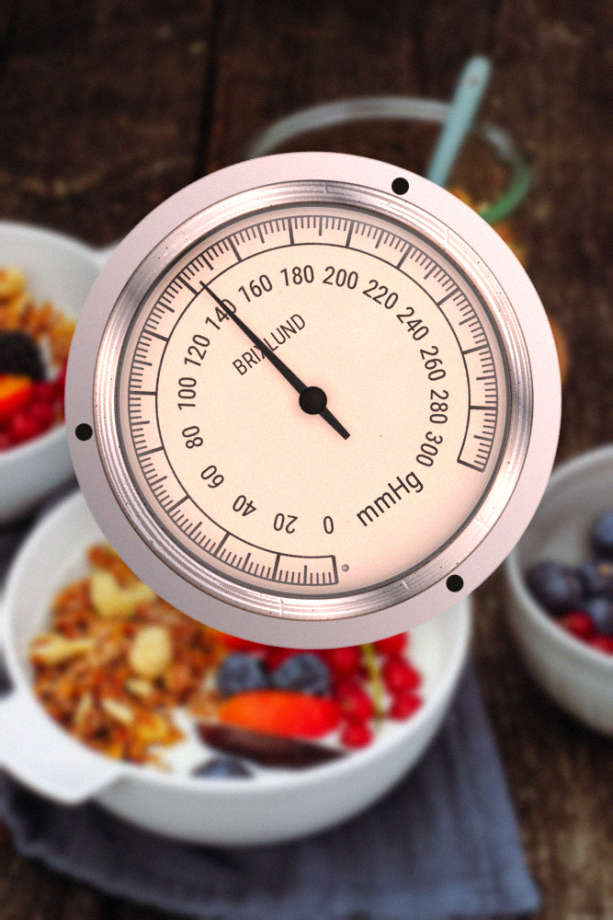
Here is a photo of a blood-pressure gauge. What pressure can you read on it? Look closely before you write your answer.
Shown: 144 mmHg
